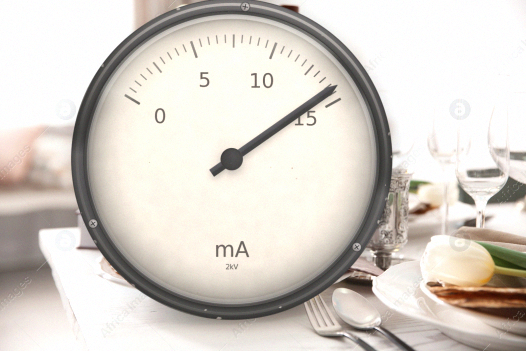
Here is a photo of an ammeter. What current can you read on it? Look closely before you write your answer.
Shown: 14.25 mA
